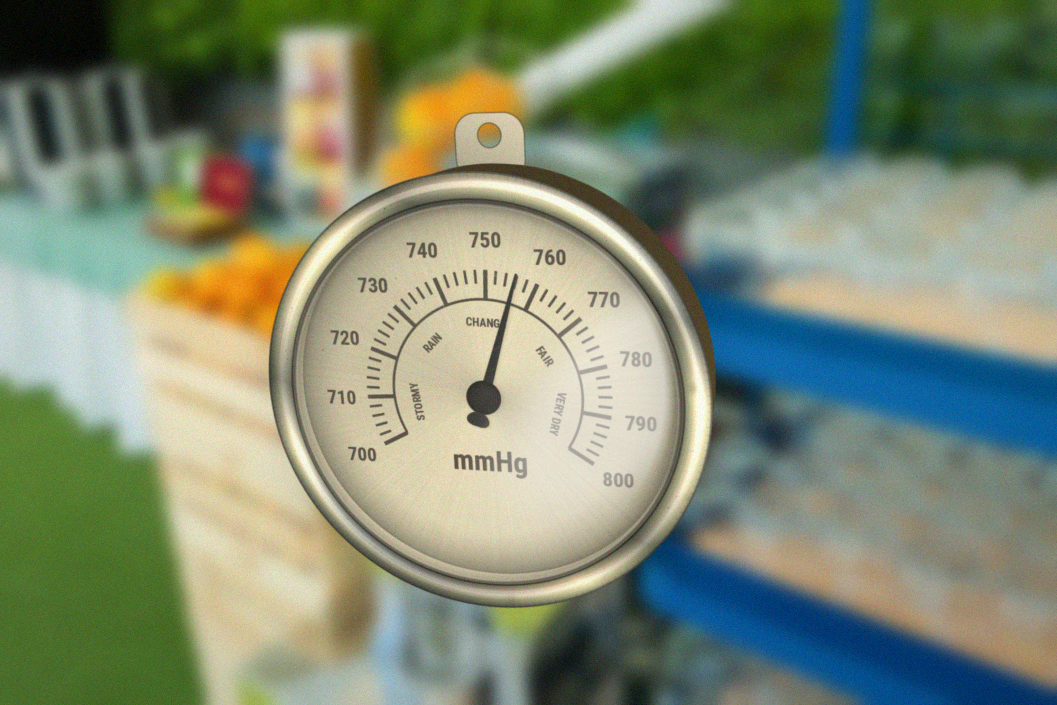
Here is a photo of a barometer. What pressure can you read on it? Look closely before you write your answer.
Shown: 756 mmHg
